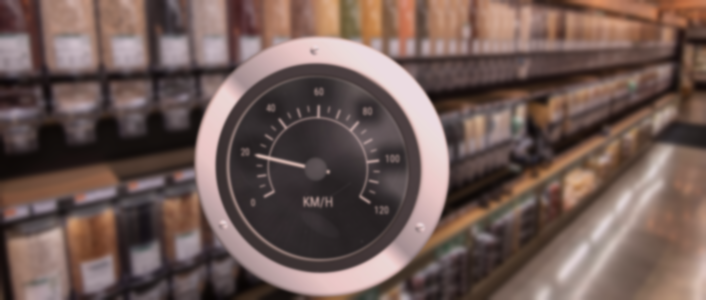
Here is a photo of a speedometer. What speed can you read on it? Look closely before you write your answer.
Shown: 20 km/h
